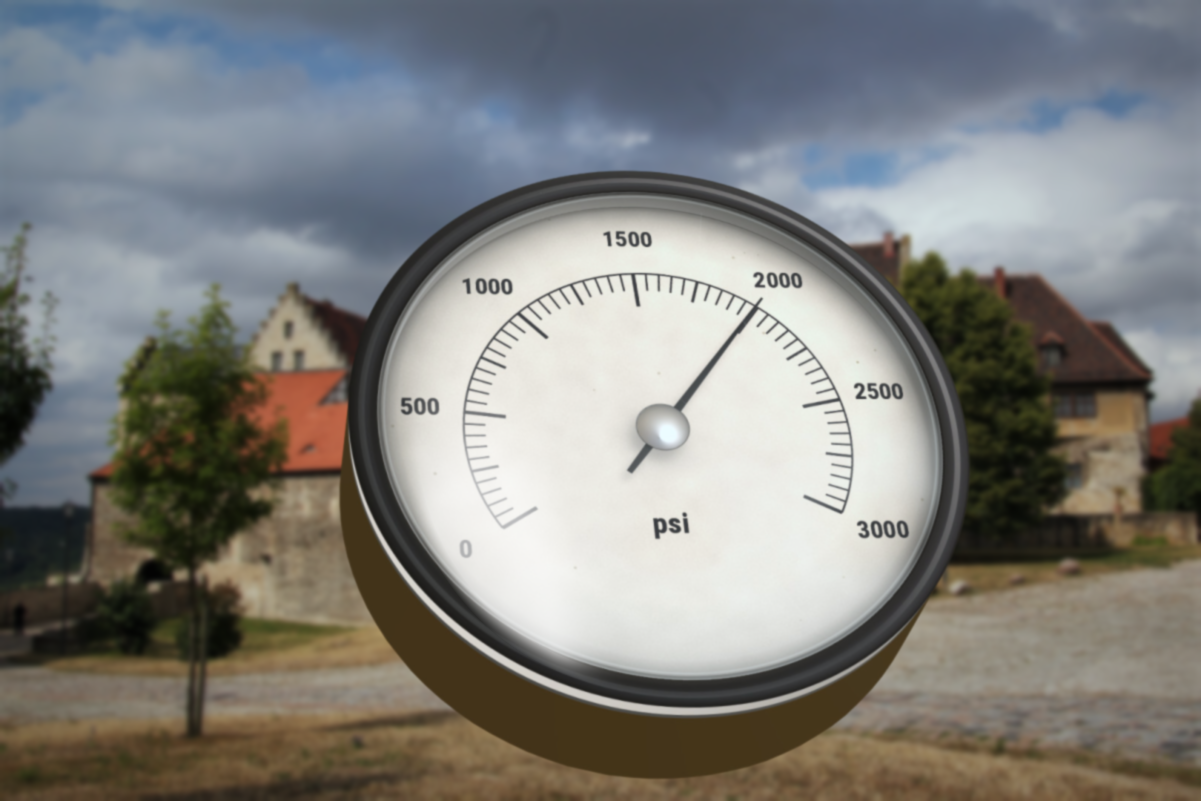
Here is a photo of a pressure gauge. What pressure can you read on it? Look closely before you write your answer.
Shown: 2000 psi
